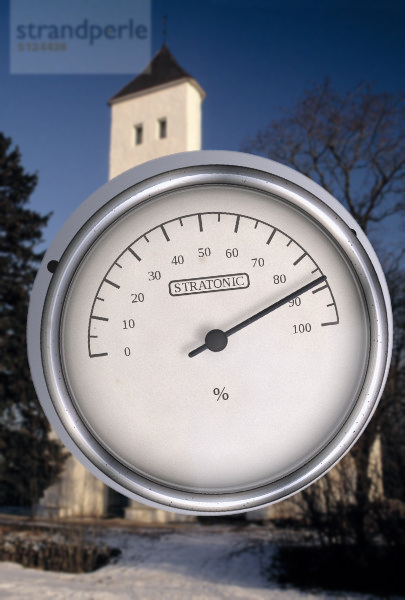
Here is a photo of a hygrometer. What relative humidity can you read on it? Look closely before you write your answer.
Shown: 87.5 %
